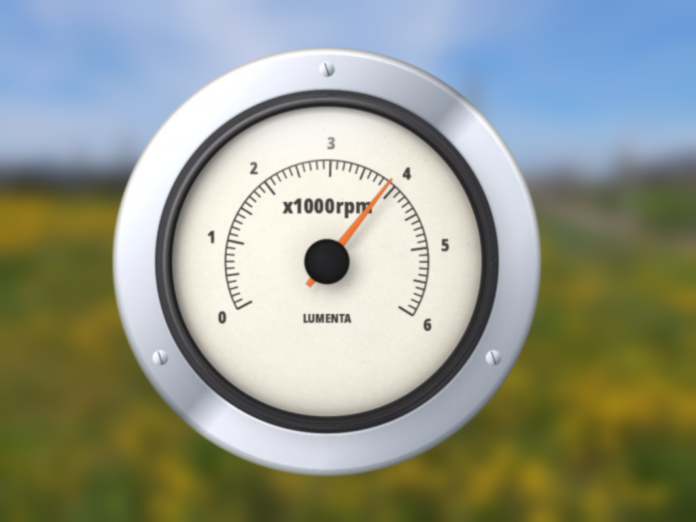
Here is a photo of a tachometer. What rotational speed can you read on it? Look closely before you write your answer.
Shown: 3900 rpm
